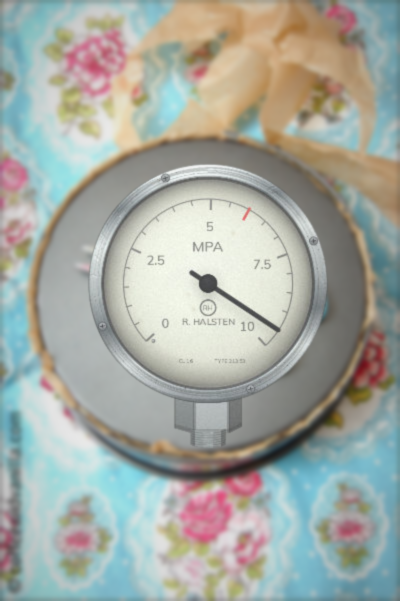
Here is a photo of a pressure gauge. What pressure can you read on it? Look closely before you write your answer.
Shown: 9.5 MPa
